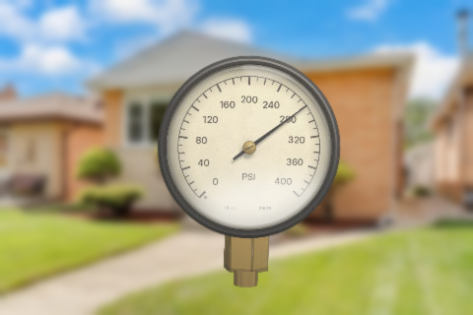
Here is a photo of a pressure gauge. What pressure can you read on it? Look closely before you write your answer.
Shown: 280 psi
